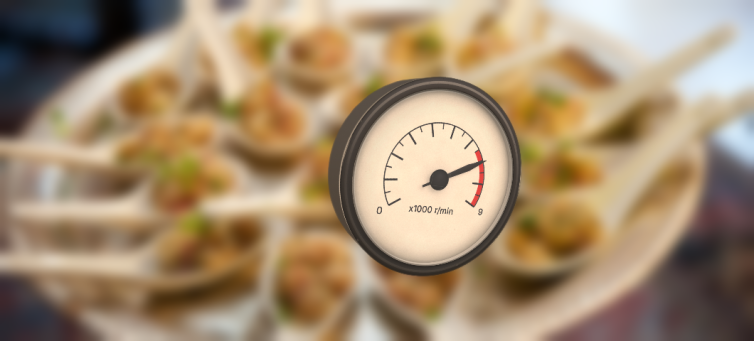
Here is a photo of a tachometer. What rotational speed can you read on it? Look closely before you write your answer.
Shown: 7000 rpm
